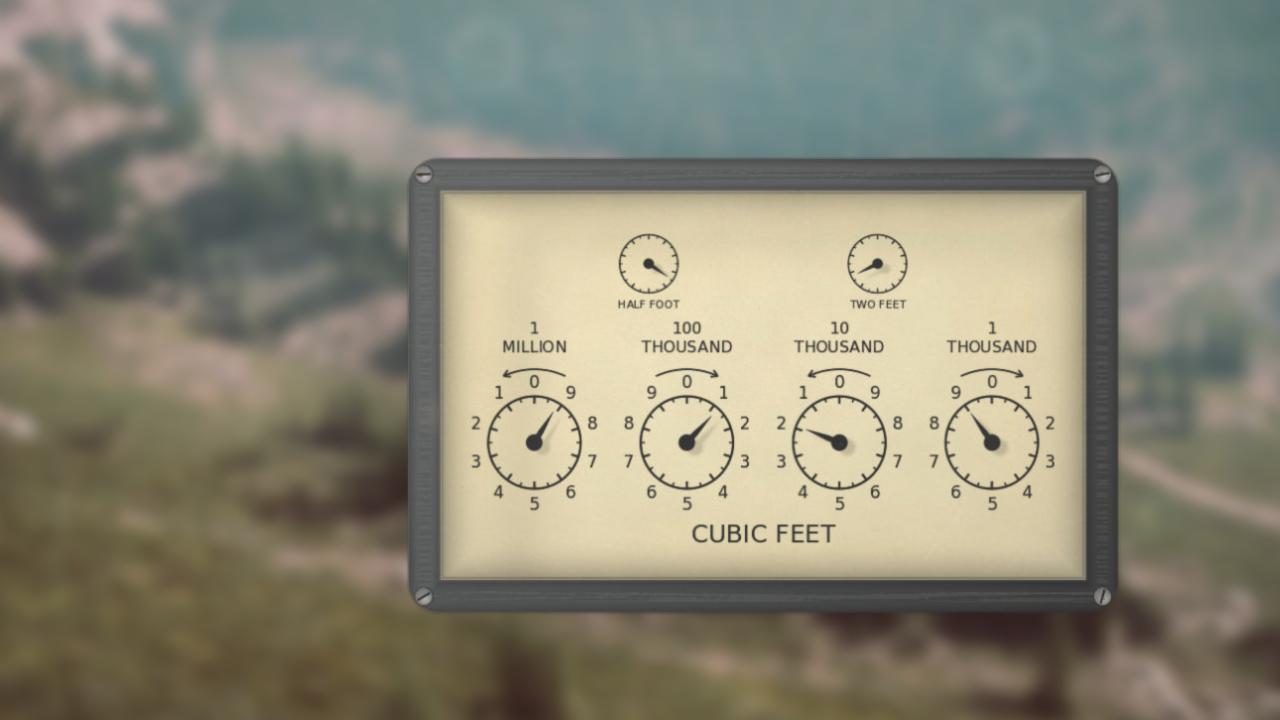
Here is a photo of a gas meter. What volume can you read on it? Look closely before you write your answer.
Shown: 911900 ft³
